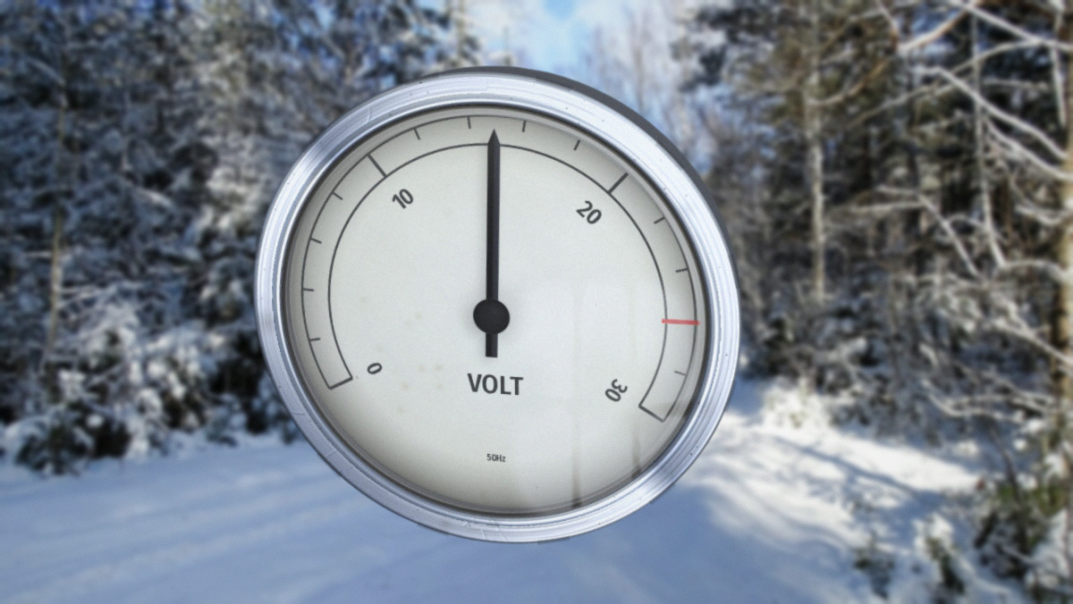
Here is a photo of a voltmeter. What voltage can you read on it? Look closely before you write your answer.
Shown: 15 V
